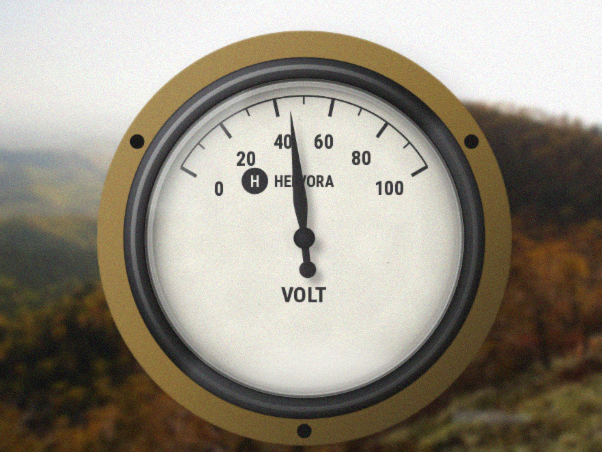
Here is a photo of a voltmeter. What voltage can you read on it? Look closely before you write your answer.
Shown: 45 V
